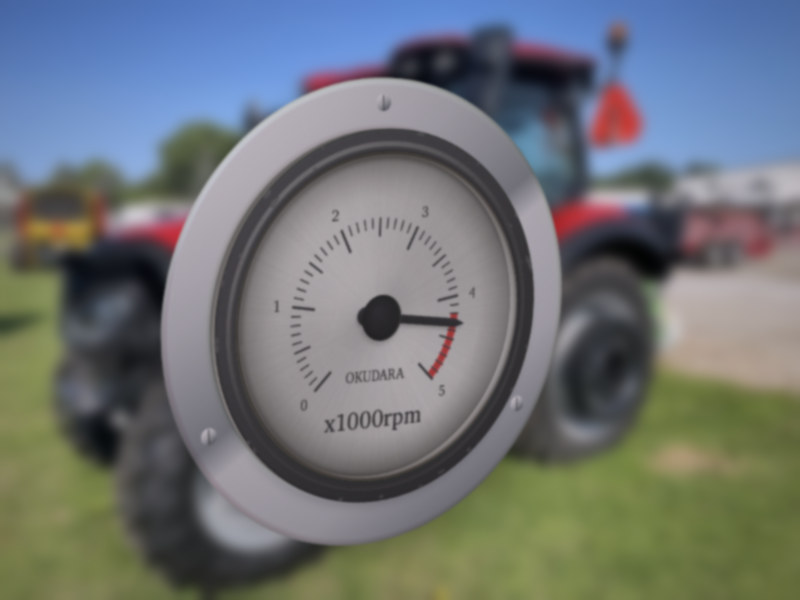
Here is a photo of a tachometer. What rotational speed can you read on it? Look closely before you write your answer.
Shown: 4300 rpm
